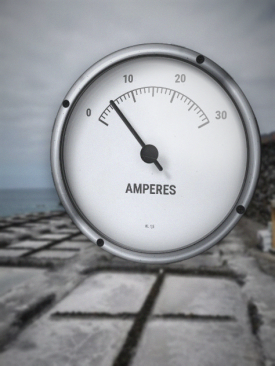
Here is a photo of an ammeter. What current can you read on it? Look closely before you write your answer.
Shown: 5 A
